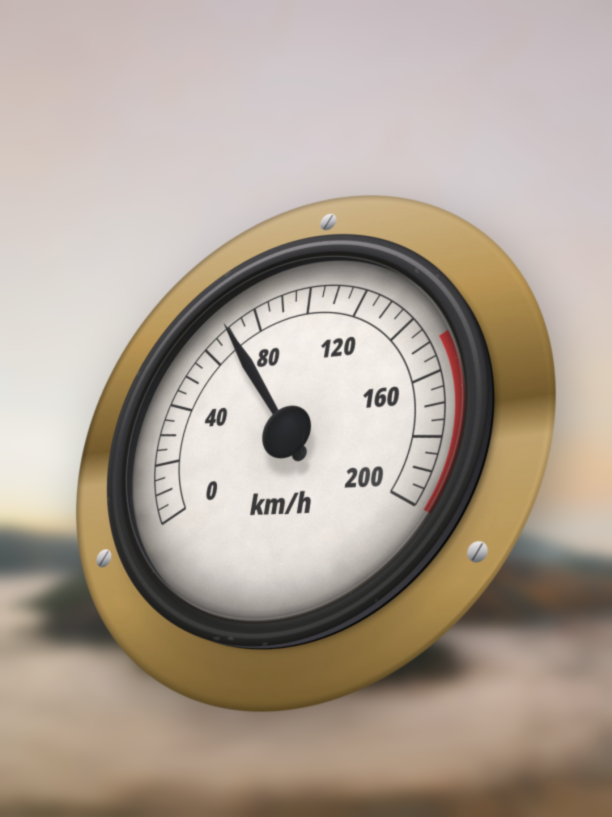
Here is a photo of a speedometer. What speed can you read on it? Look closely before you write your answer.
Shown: 70 km/h
